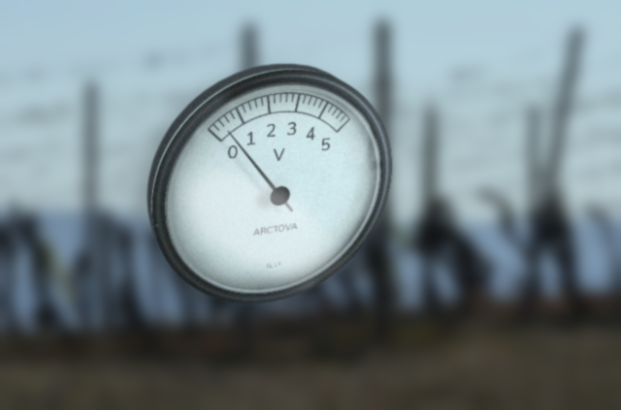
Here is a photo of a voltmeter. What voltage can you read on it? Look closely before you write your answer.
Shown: 0.4 V
